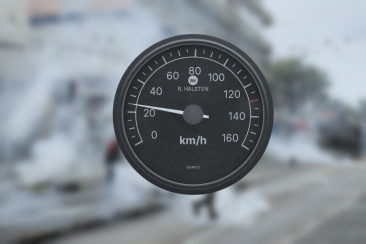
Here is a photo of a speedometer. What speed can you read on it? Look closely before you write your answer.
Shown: 25 km/h
